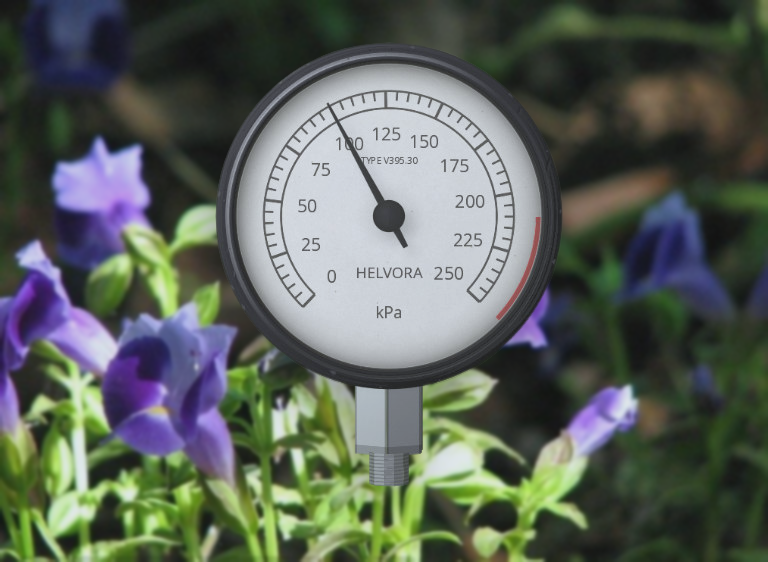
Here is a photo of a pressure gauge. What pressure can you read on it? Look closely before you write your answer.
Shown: 100 kPa
